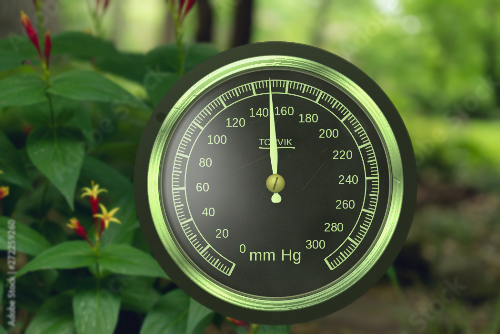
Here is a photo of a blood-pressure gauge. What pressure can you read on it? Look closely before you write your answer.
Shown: 150 mmHg
